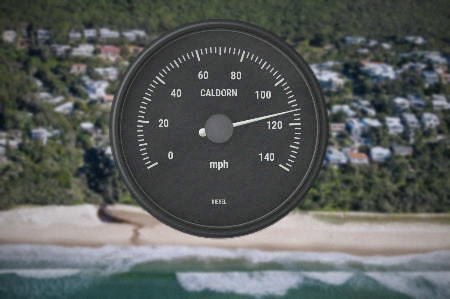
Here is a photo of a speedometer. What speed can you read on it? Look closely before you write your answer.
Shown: 114 mph
